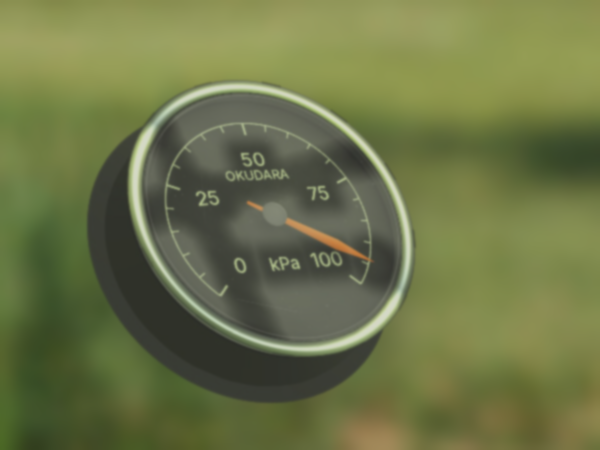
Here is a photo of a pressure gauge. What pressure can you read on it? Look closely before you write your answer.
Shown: 95 kPa
